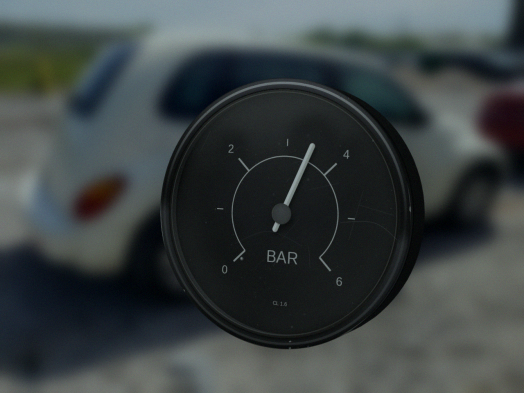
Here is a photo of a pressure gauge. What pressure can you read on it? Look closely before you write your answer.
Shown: 3.5 bar
